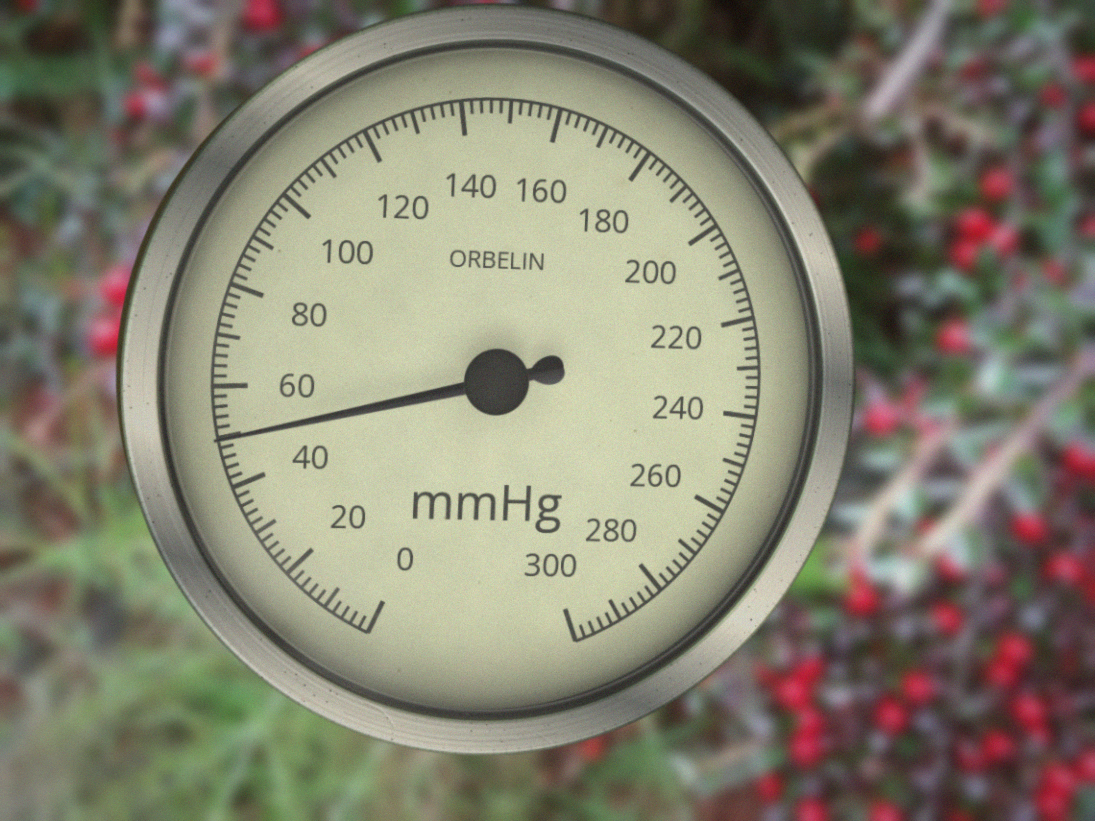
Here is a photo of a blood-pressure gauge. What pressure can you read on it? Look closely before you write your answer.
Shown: 50 mmHg
